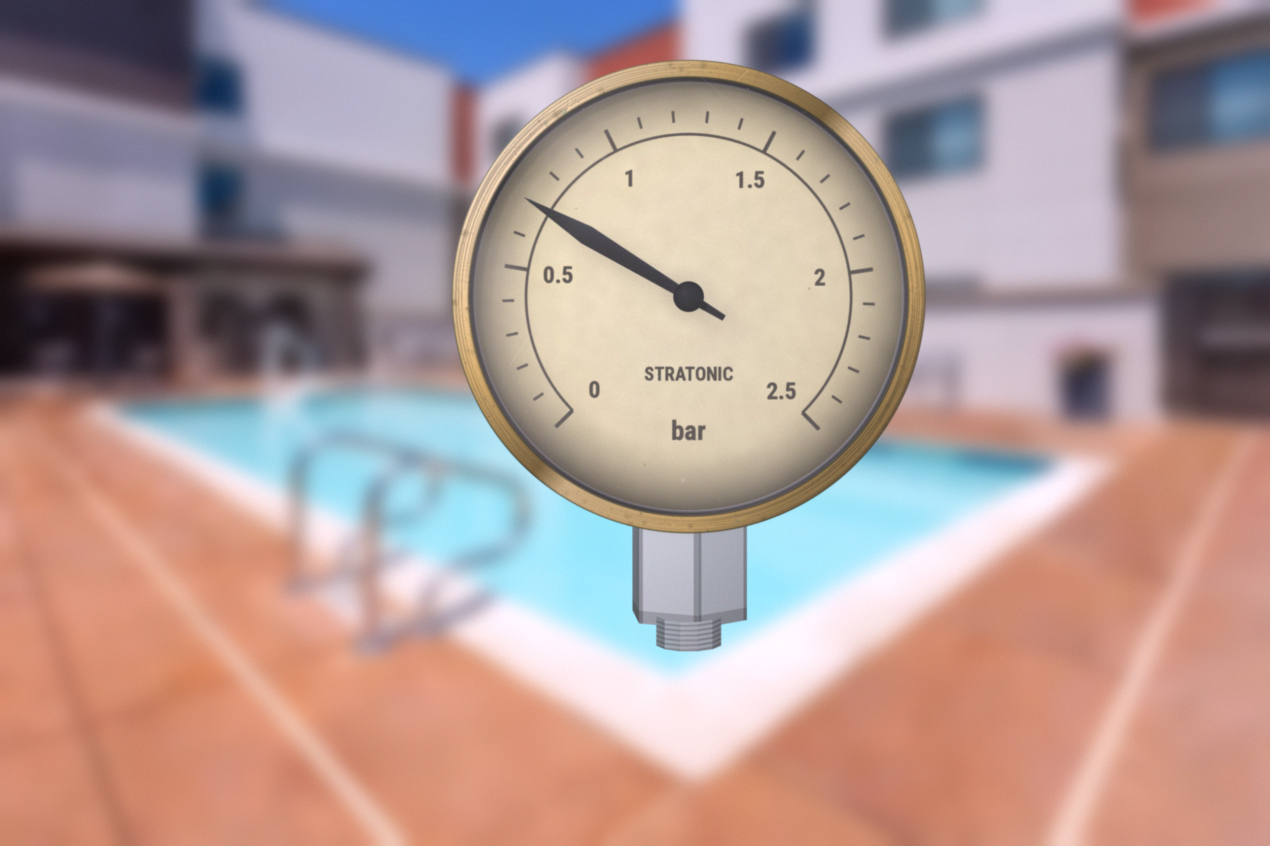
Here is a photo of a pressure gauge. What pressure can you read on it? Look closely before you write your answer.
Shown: 0.7 bar
